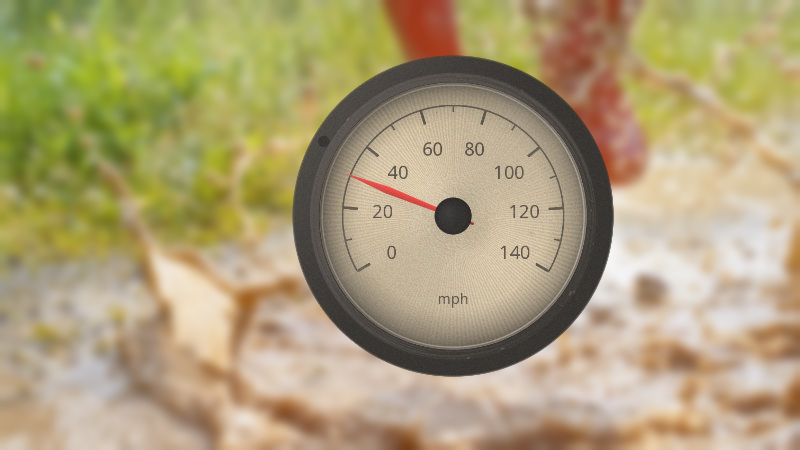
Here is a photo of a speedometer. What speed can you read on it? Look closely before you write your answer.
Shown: 30 mph
